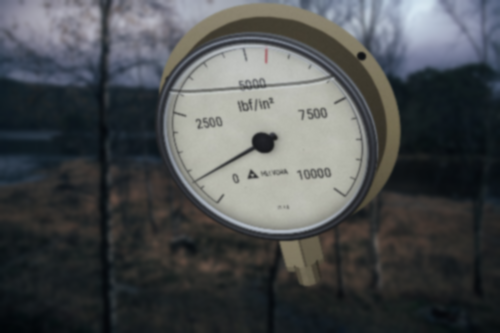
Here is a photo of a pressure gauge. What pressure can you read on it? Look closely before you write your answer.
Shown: 750 psi
